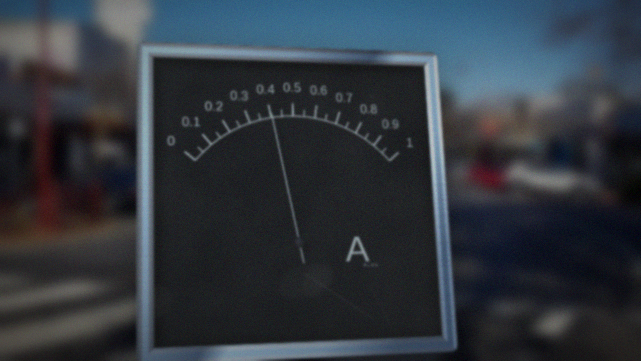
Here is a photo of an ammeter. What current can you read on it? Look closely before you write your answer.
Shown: 0.4 A
